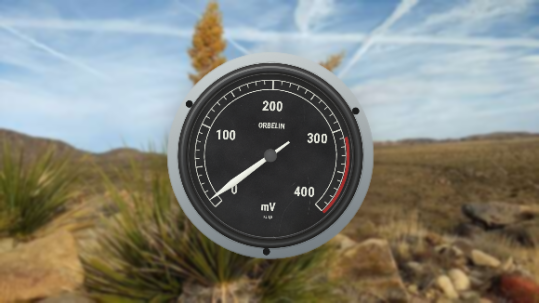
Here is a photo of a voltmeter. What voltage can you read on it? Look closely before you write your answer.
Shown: 10 mV
